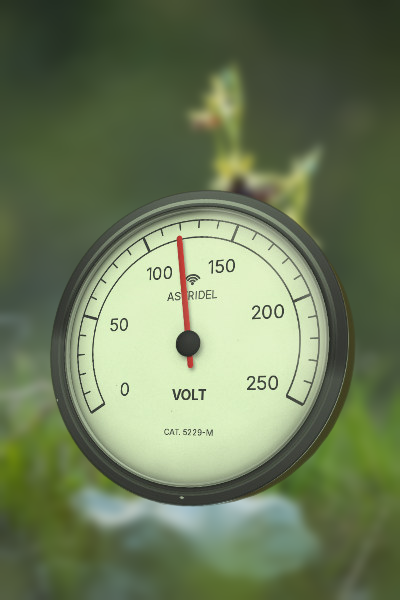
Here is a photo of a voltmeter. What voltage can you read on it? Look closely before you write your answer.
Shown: 120 V
